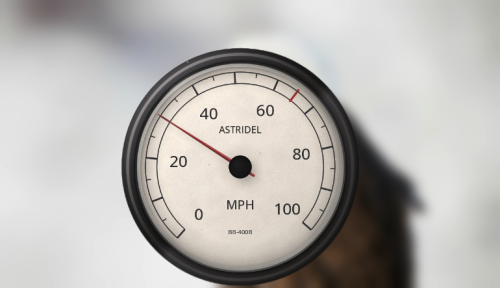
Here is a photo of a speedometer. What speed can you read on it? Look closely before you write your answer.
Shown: 30 mph
